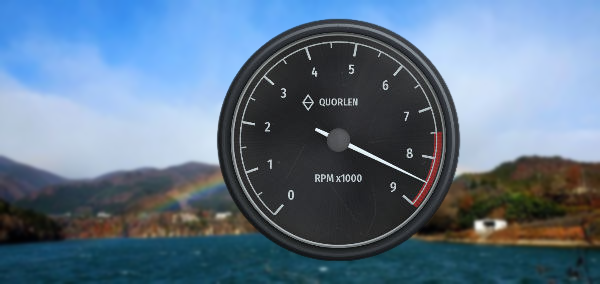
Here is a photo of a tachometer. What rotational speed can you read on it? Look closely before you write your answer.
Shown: 8500 rpm
